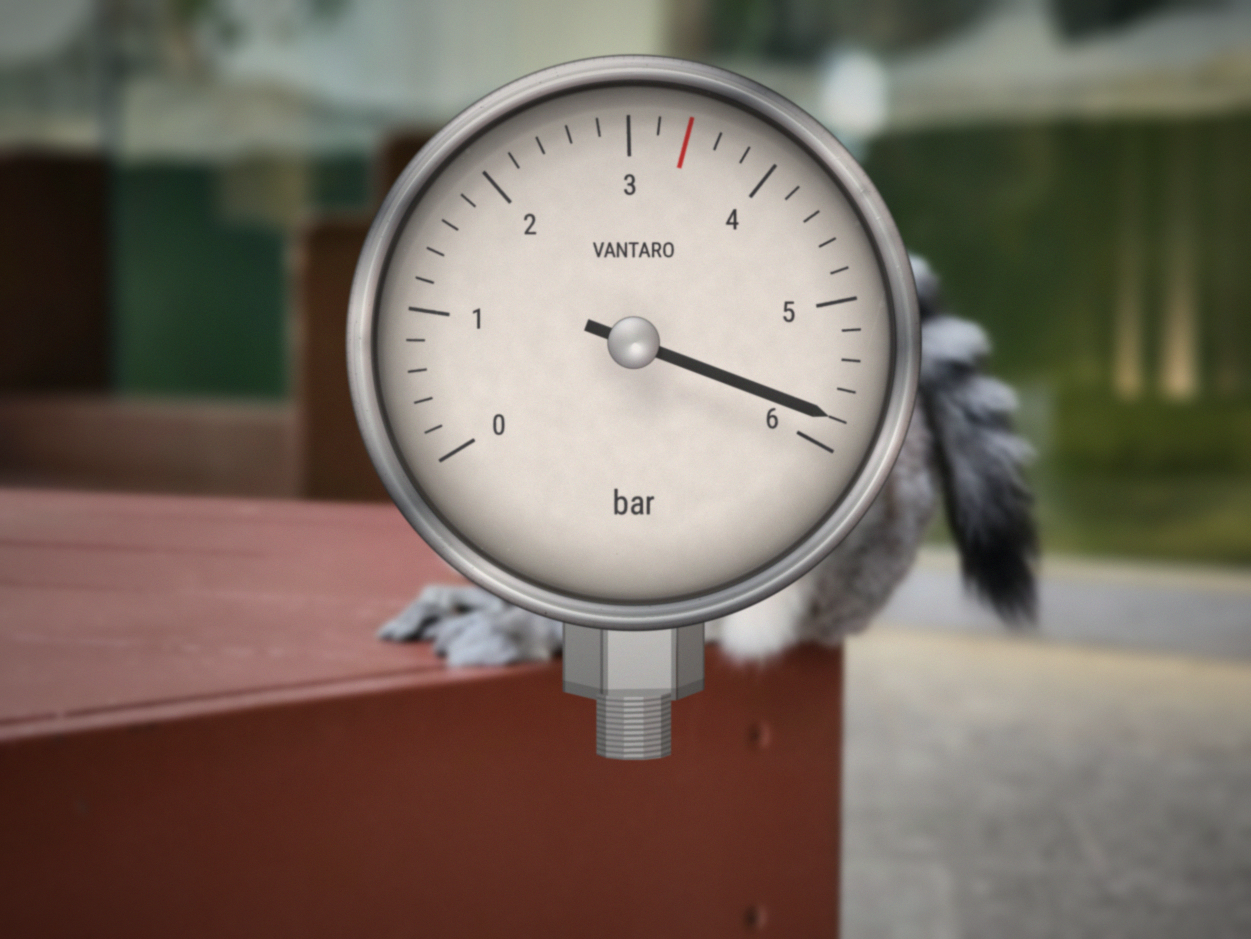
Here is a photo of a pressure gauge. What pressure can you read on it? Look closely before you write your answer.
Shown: 5.8 bar
